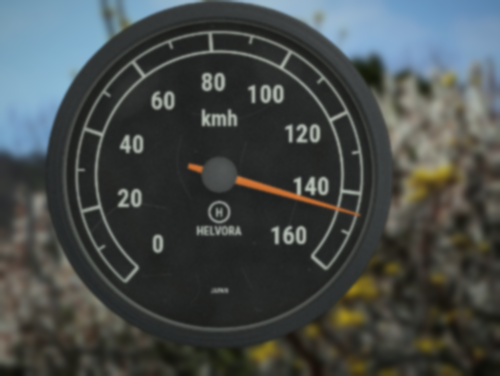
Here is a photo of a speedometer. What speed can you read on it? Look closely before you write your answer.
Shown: 145 km/h
